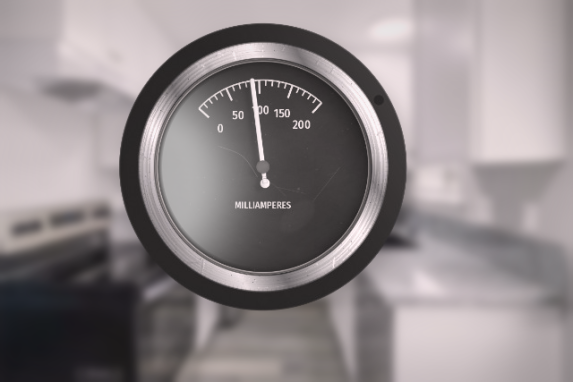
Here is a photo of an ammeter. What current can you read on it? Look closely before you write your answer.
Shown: 90 mA
